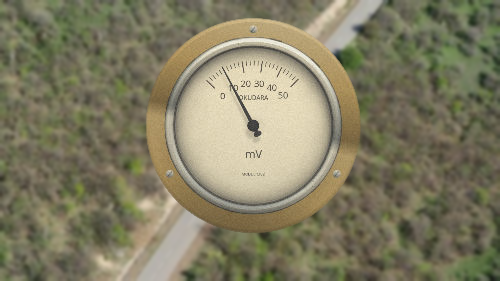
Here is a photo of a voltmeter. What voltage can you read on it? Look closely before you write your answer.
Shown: 10 mV
